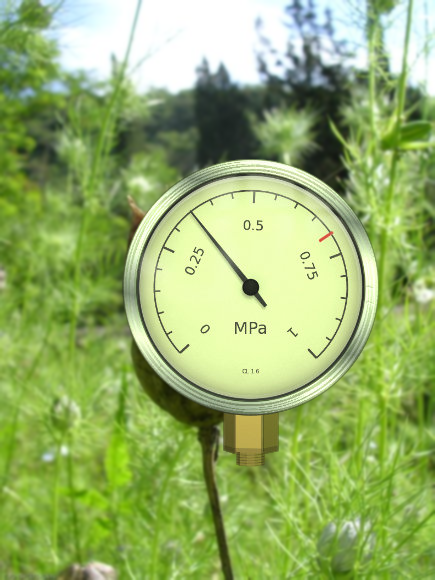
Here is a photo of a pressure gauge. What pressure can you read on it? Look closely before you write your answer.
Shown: 0.35 MPa
